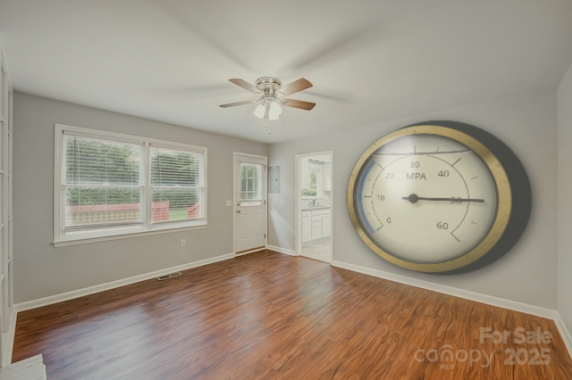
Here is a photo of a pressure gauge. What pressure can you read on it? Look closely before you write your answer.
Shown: 50 MPa
